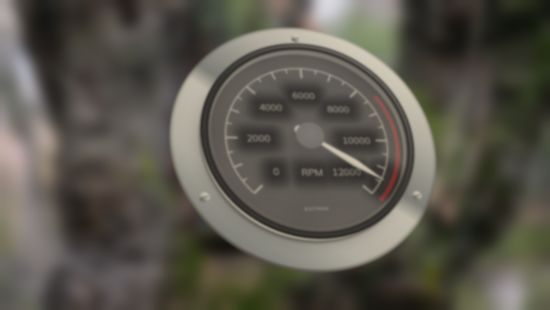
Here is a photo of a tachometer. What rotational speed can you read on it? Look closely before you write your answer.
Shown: 11500 rpm
